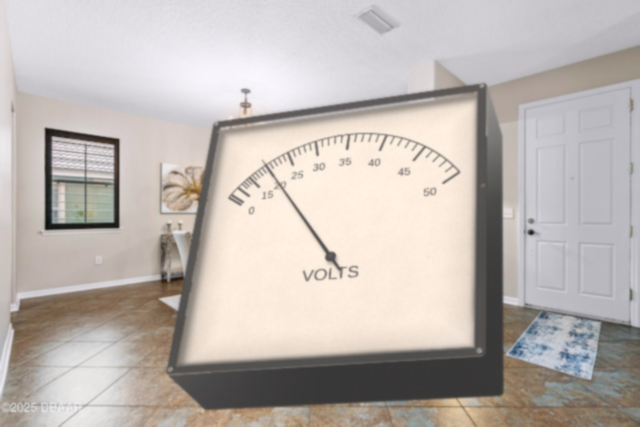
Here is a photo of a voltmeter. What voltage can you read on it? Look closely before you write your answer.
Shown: 20 V
